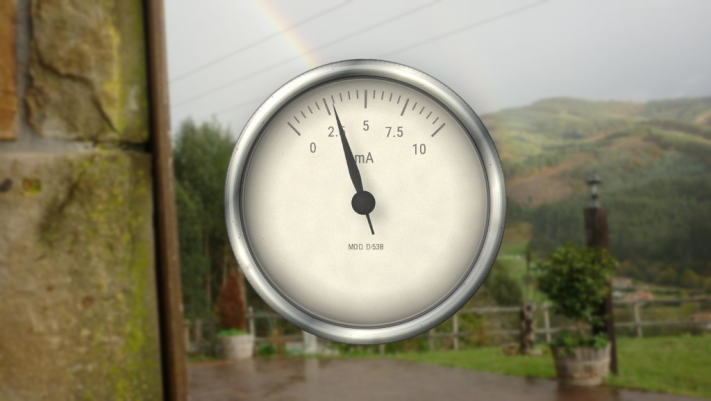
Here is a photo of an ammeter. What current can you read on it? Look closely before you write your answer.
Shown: 3 mA
